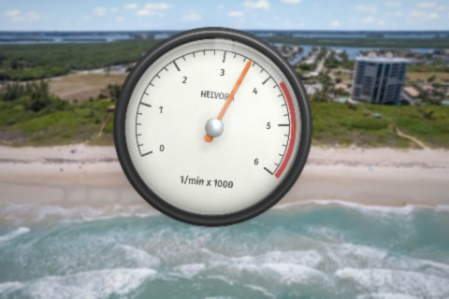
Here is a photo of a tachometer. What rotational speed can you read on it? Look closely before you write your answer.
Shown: 3500 rpm
